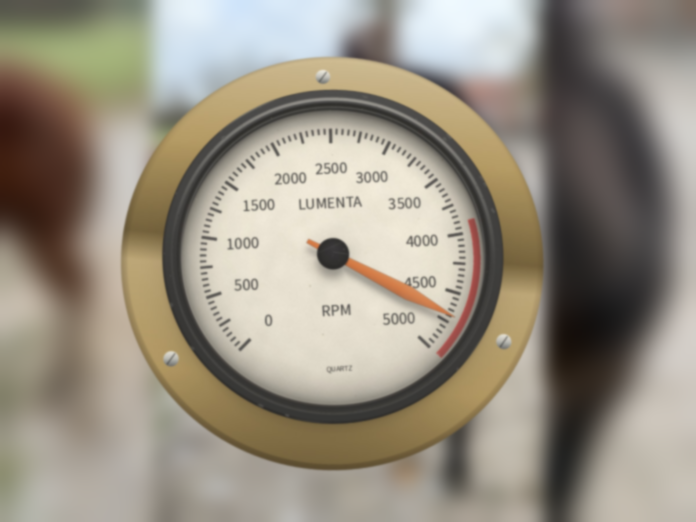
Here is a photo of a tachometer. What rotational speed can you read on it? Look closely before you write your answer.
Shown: 4700 rpm
